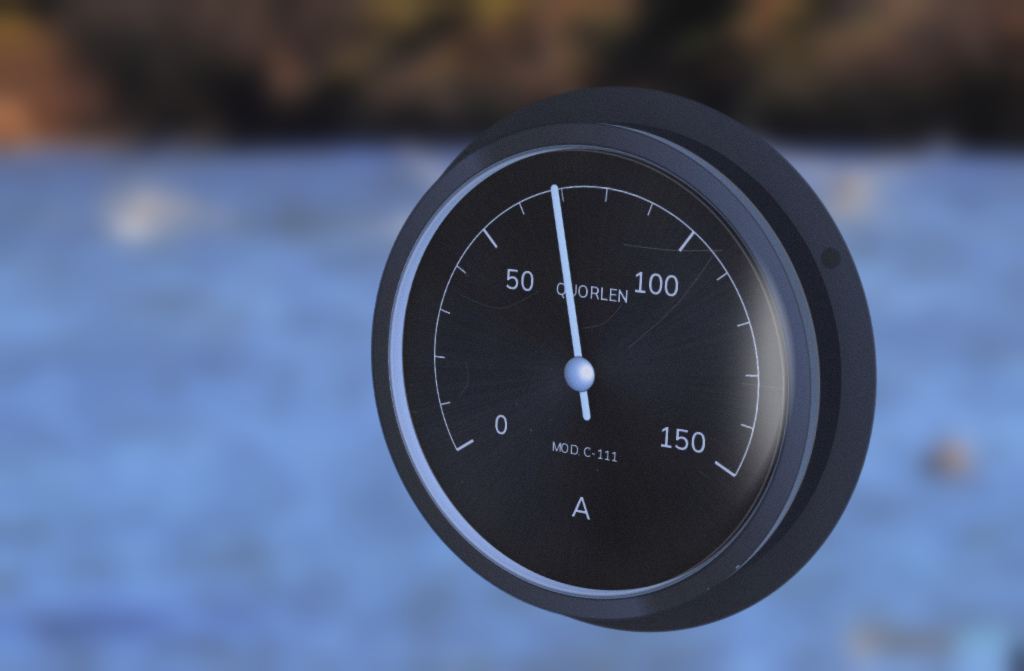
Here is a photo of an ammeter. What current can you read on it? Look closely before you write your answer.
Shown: 70 A
